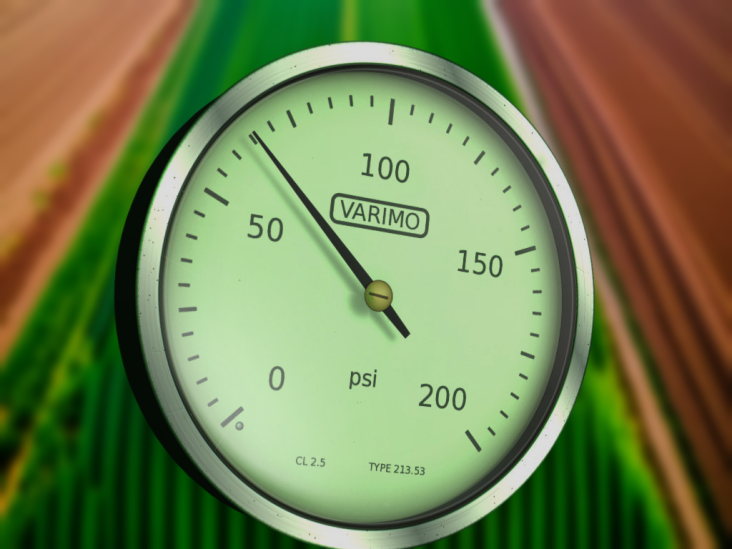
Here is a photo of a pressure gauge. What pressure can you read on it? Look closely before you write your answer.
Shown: 65 psi
